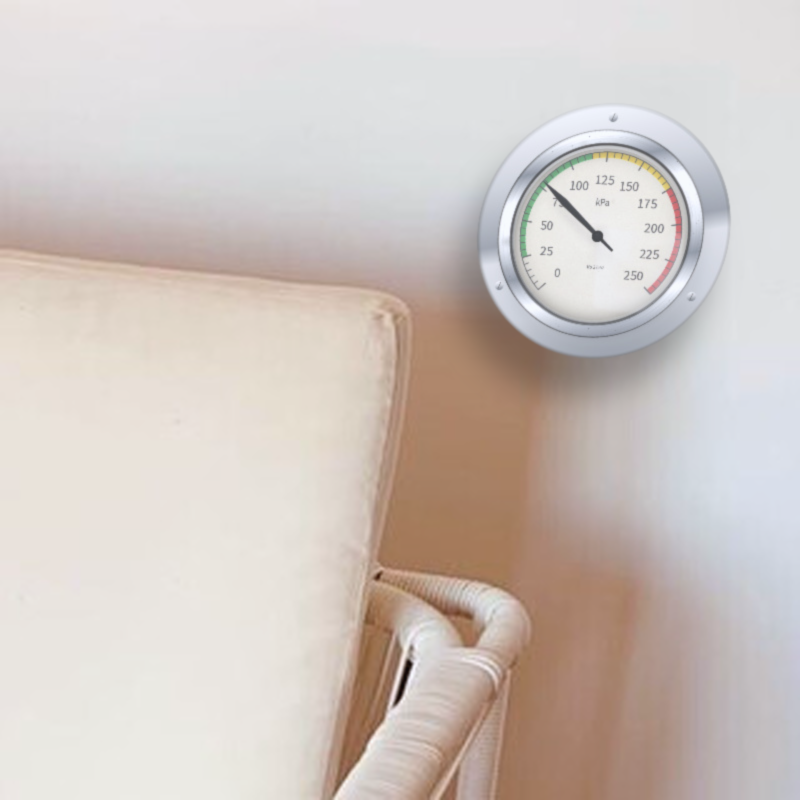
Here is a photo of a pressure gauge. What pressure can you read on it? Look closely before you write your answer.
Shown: 80 kPa
